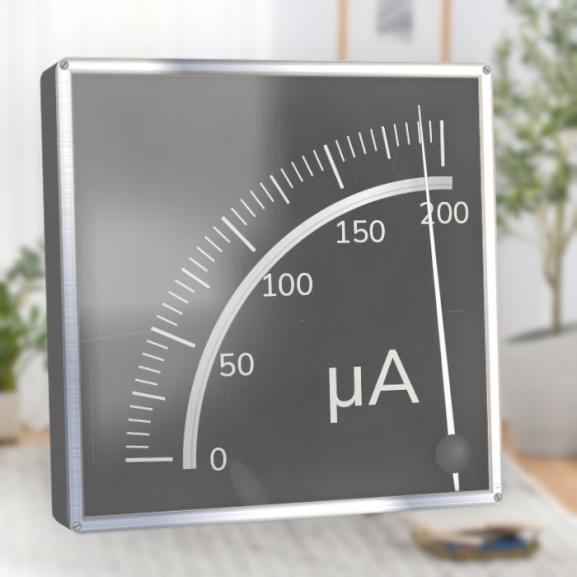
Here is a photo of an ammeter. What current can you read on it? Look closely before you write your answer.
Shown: 190 µA
